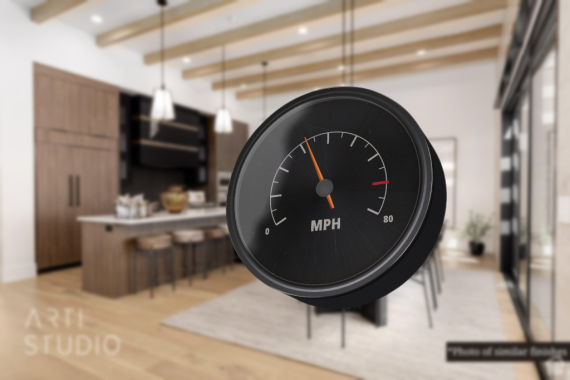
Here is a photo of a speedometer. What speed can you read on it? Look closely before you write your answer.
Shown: 32.5 mph
